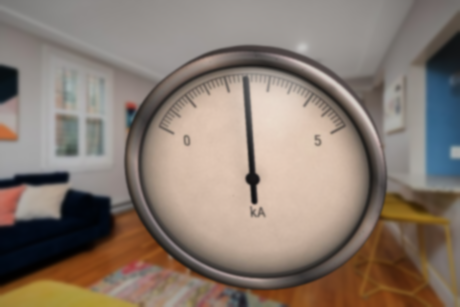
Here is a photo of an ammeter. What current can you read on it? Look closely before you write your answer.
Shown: 2.5 kA
